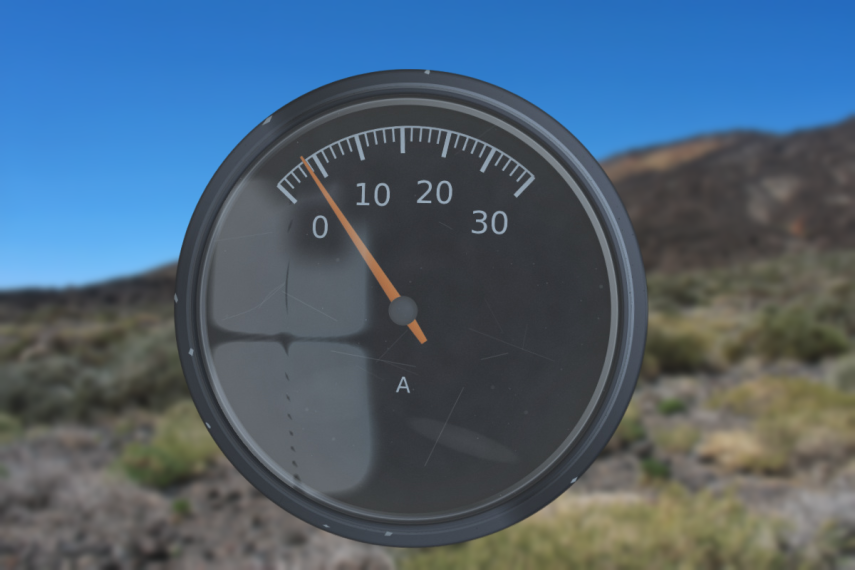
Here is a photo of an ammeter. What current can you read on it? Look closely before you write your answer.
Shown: 4 A
